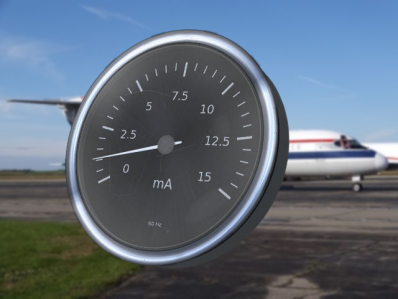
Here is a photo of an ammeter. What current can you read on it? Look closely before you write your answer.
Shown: 1 mA
